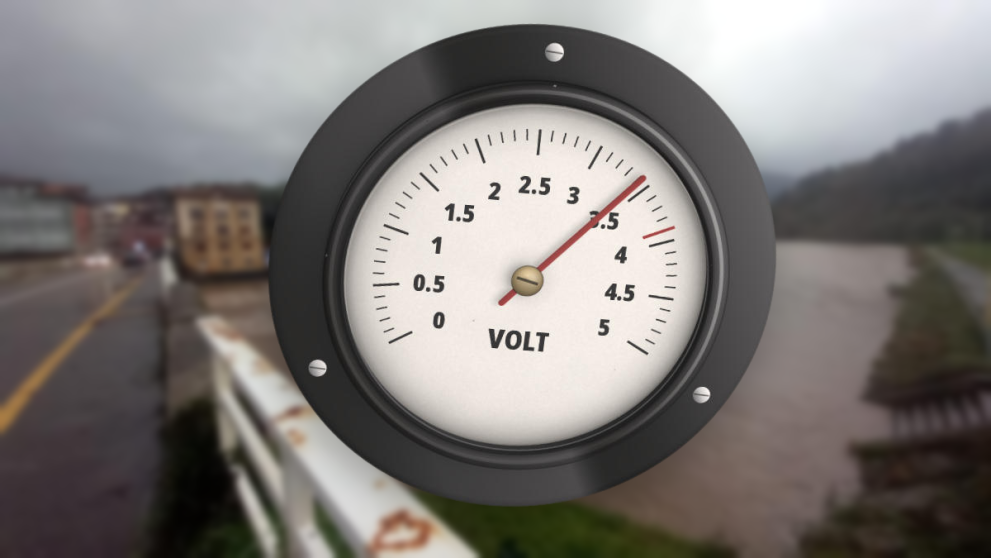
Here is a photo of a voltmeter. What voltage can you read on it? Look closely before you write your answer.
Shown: 3.4 V
